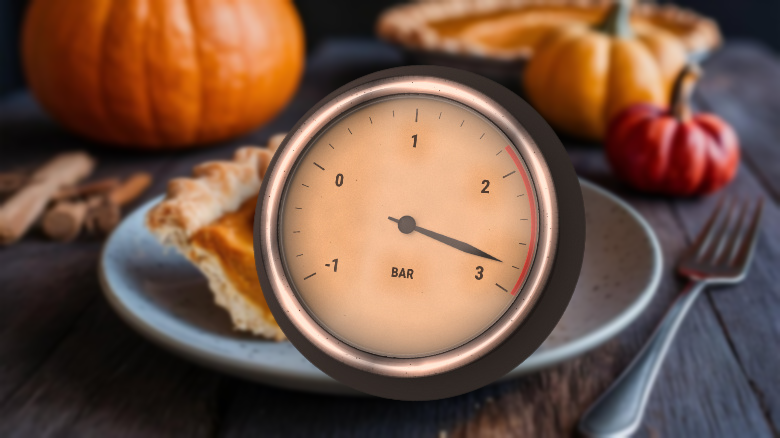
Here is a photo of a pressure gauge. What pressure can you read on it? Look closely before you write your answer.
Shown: 2.8 bar
